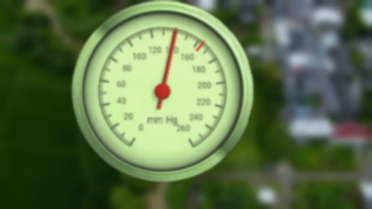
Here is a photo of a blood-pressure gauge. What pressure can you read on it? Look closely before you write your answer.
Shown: 140 mmHg
